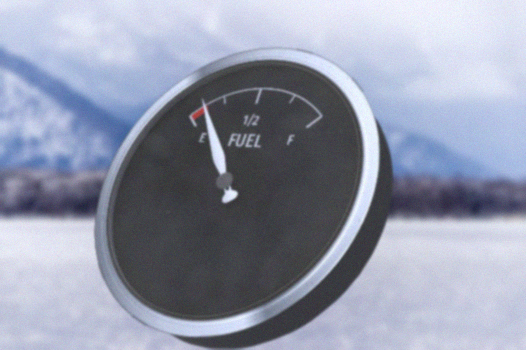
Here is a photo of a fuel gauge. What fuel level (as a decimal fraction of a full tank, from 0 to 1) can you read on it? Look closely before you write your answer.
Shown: 0.125
